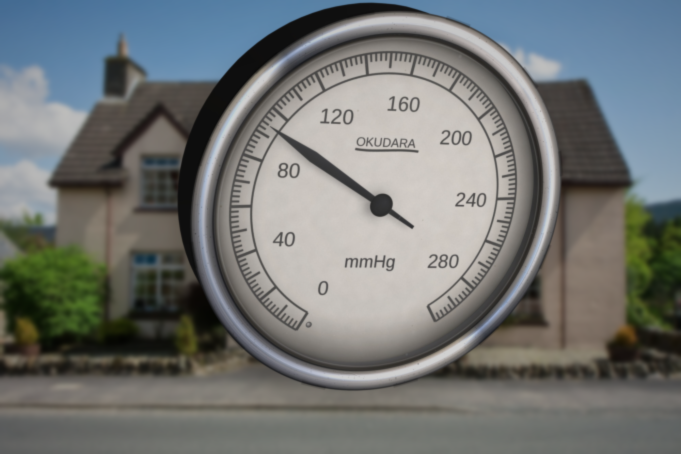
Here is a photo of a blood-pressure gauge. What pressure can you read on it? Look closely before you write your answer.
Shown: 94 mmHg
